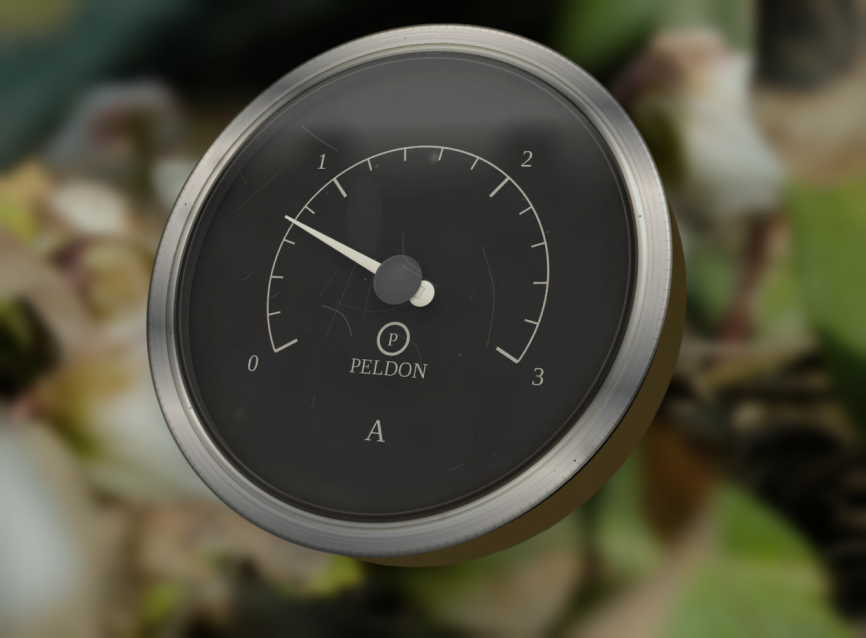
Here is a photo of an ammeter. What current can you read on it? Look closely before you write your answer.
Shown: 0.7 A
